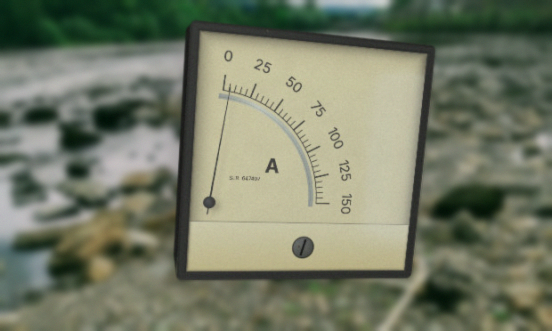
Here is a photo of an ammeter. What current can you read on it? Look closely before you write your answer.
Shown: 5 A
